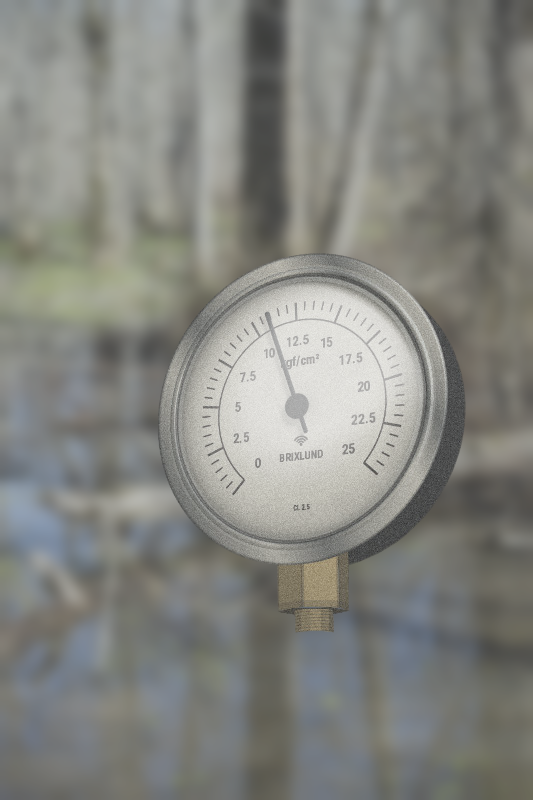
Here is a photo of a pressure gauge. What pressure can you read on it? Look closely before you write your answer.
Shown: 11 kg/cm²
